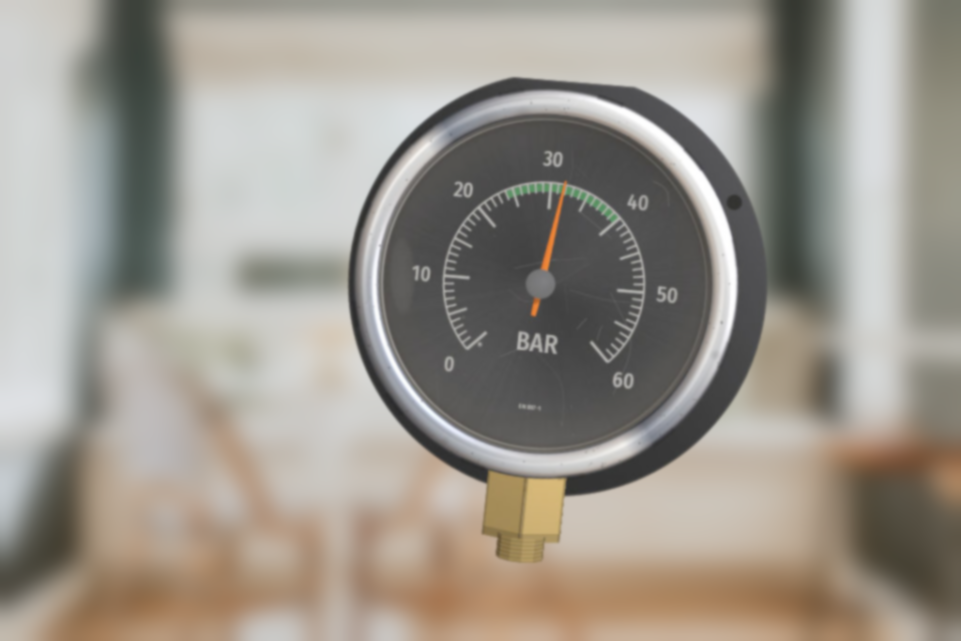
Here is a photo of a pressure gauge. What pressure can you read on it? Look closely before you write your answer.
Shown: 32 bar
